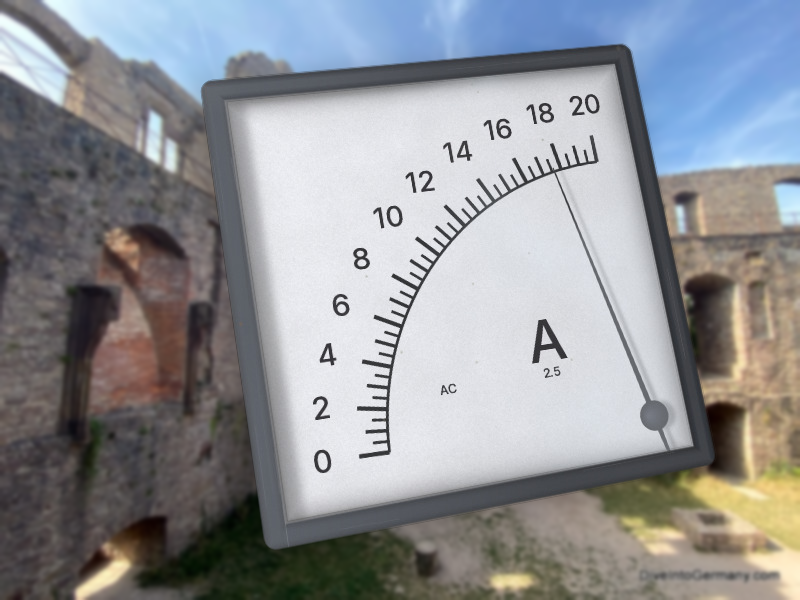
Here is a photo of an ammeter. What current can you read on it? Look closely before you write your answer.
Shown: 17.5 A
